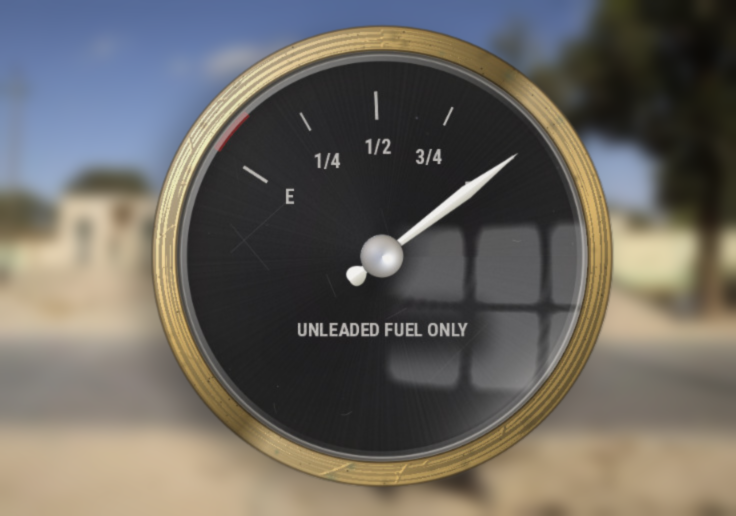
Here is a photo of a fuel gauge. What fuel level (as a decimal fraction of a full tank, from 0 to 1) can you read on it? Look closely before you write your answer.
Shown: 1
